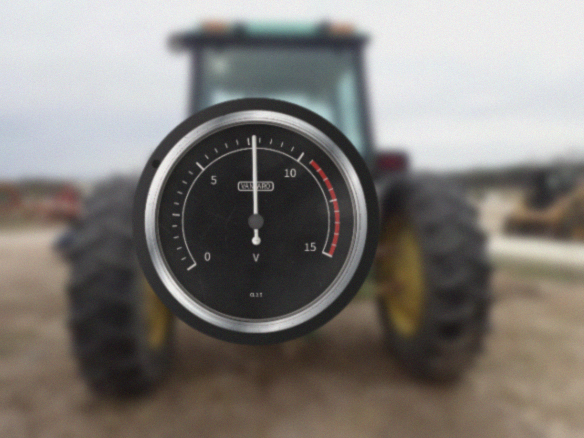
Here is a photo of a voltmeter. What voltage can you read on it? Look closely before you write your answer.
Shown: 7.75 V
